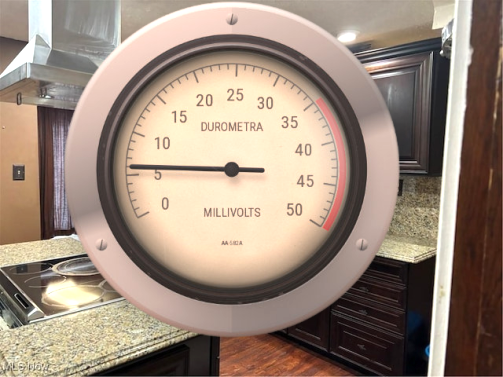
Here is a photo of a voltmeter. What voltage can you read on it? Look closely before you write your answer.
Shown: 6 mV
